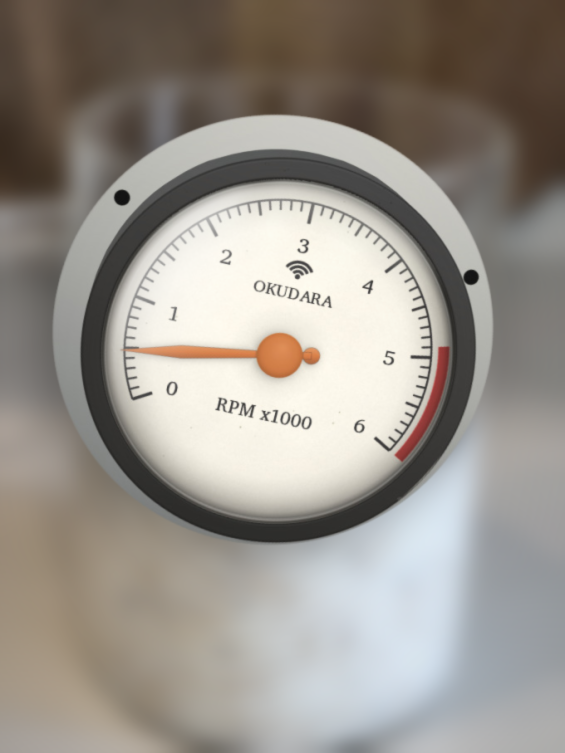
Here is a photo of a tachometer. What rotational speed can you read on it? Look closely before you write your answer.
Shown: 500 rpm
